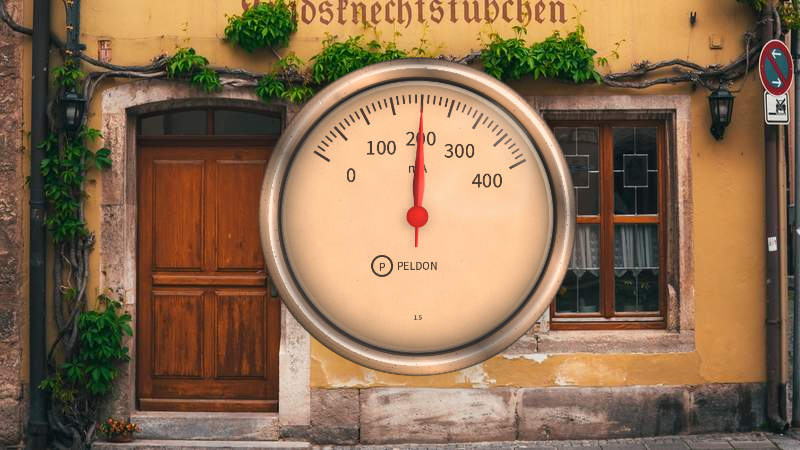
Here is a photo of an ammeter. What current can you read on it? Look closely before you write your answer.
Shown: 200 mA
